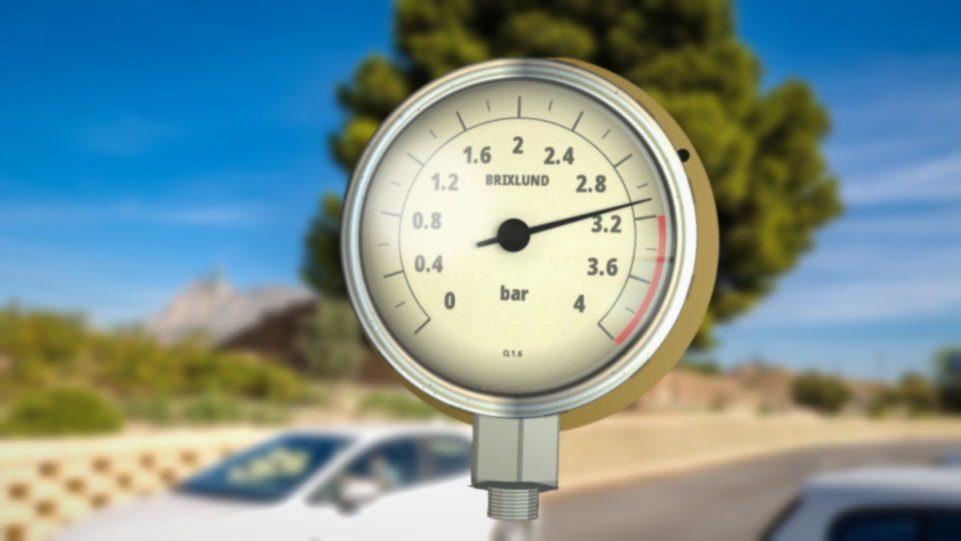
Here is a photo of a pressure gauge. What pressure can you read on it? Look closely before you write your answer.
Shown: 3.1 bar
